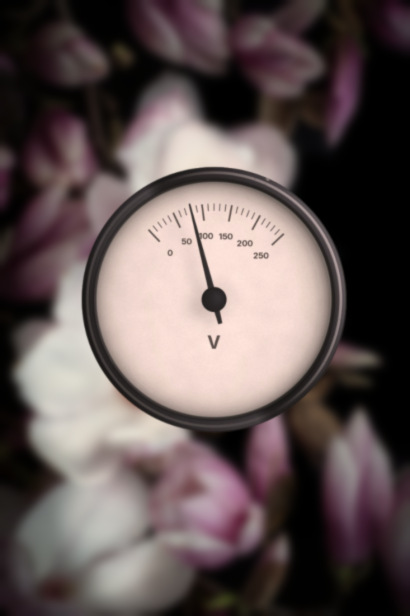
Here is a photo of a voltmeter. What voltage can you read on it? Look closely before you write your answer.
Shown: 80 V
